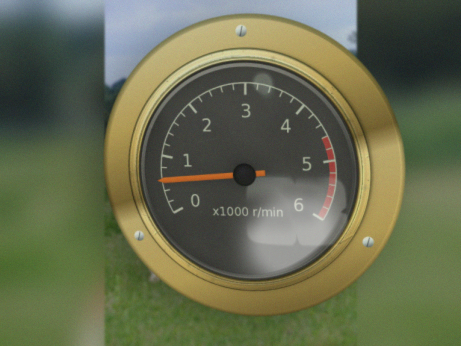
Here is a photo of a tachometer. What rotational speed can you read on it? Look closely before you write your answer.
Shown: 600 rpm
